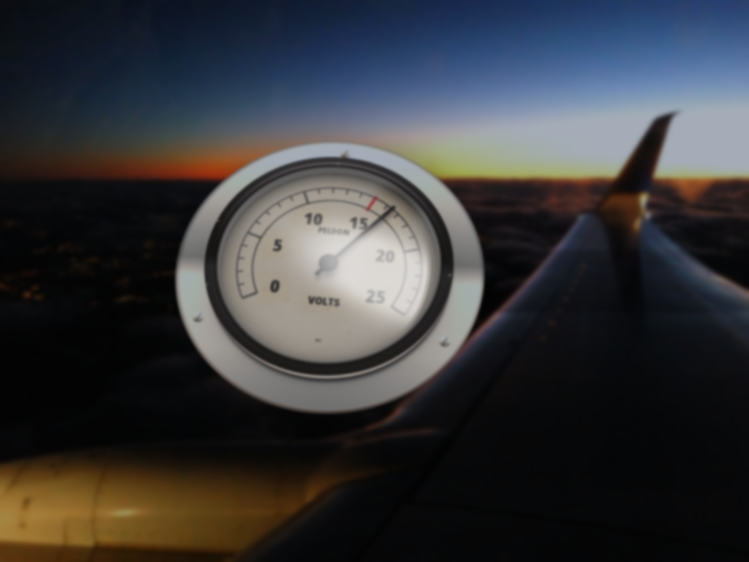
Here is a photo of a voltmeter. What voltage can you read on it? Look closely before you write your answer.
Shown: 16.5 V
